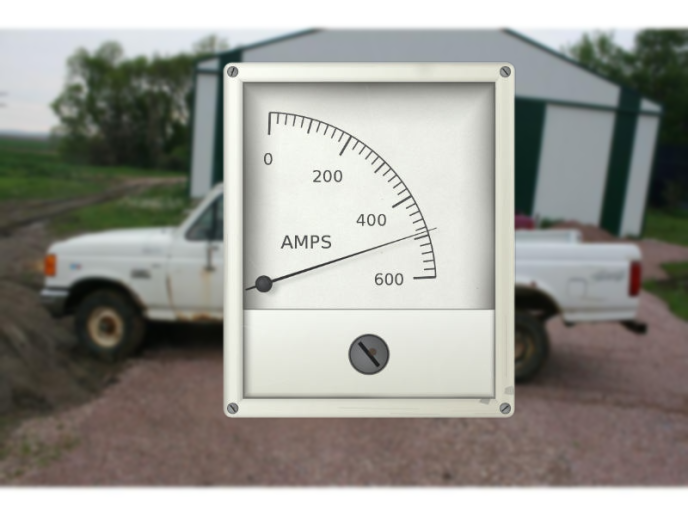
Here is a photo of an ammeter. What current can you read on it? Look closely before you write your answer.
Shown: 490 A
